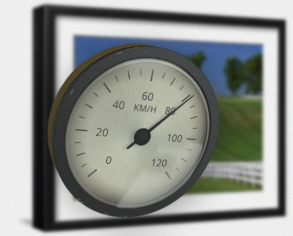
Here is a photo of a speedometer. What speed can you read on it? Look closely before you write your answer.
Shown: 80 km/h
